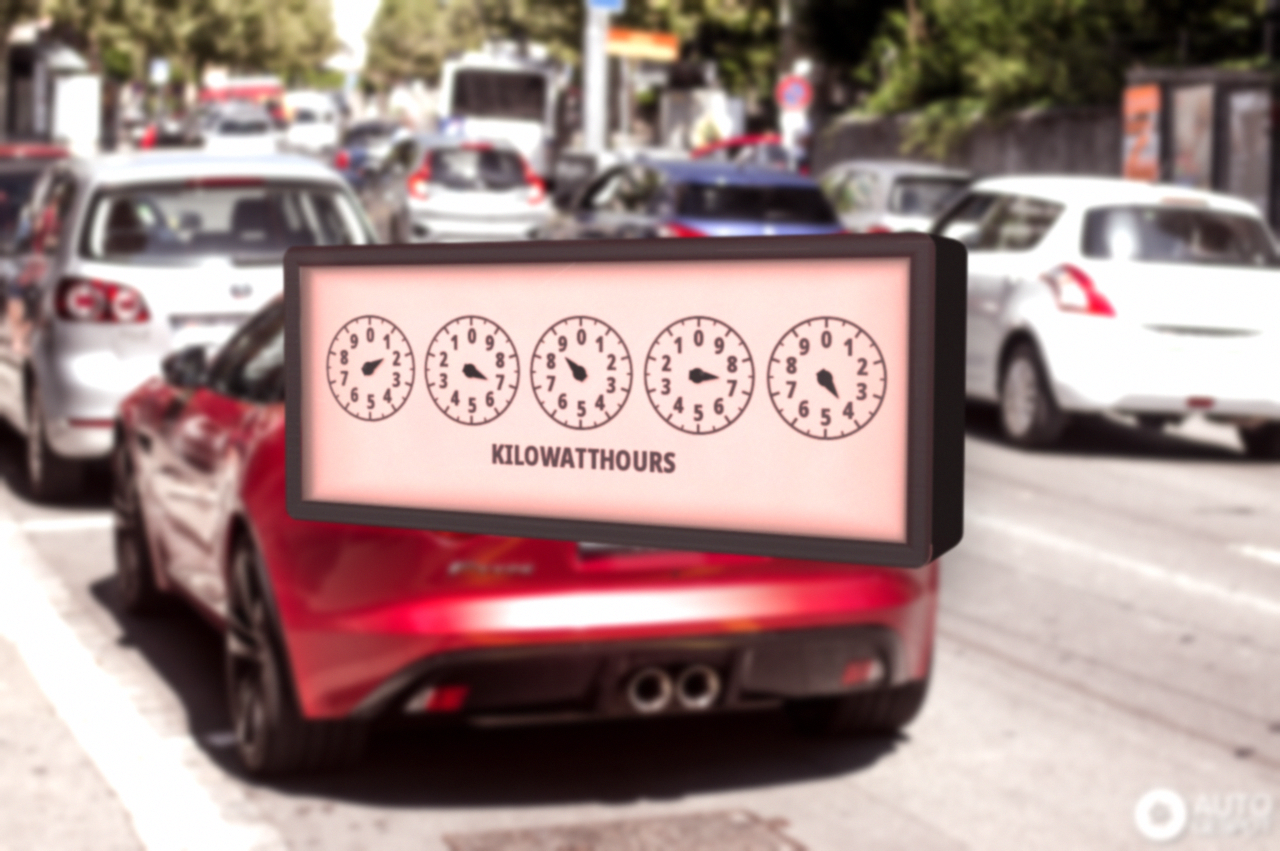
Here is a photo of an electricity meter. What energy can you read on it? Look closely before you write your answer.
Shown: 16874 kWh
